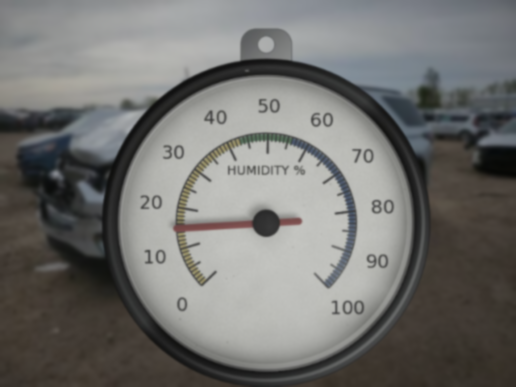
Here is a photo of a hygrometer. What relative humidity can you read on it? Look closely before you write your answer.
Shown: 15 %
